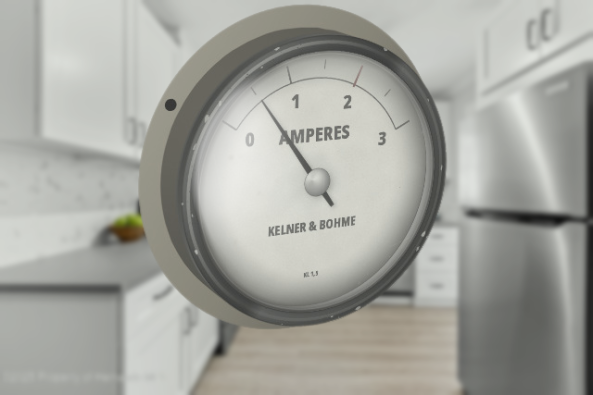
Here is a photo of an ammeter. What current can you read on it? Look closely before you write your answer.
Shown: 0.5 A
